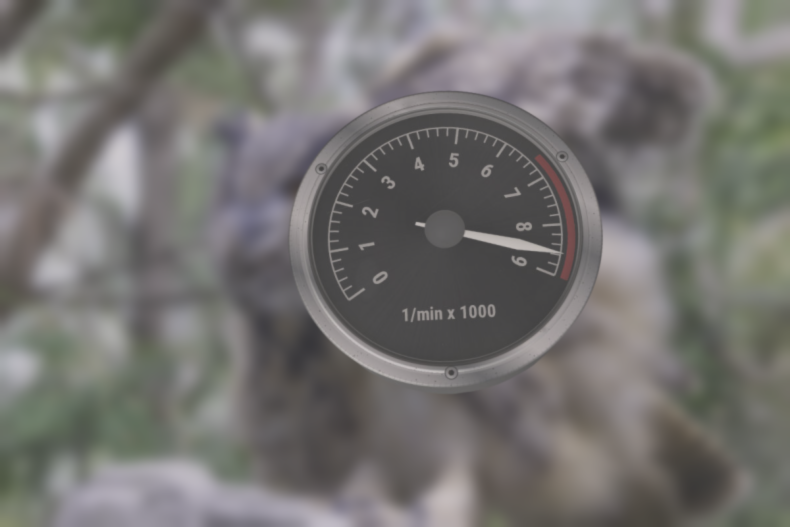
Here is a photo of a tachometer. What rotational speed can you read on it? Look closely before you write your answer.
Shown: 8600 rpm
